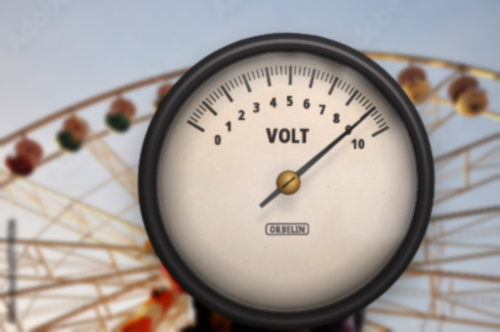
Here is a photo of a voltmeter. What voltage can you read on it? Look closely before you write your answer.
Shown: 9 V
